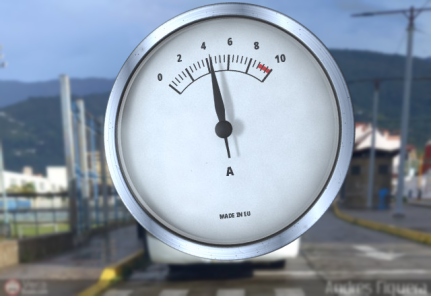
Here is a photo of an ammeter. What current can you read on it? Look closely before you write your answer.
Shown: 4.4 A
